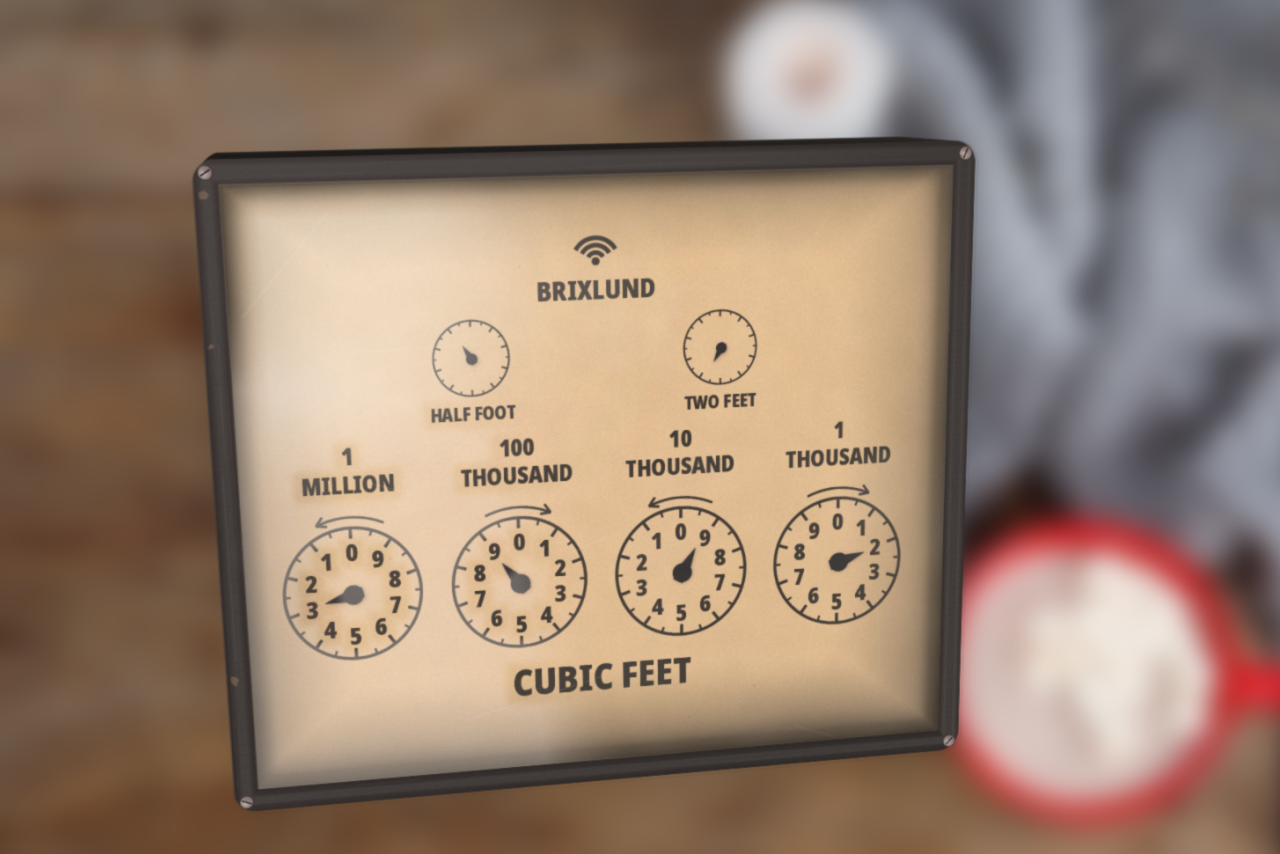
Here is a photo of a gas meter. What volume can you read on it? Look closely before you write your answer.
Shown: 289200 ft³
